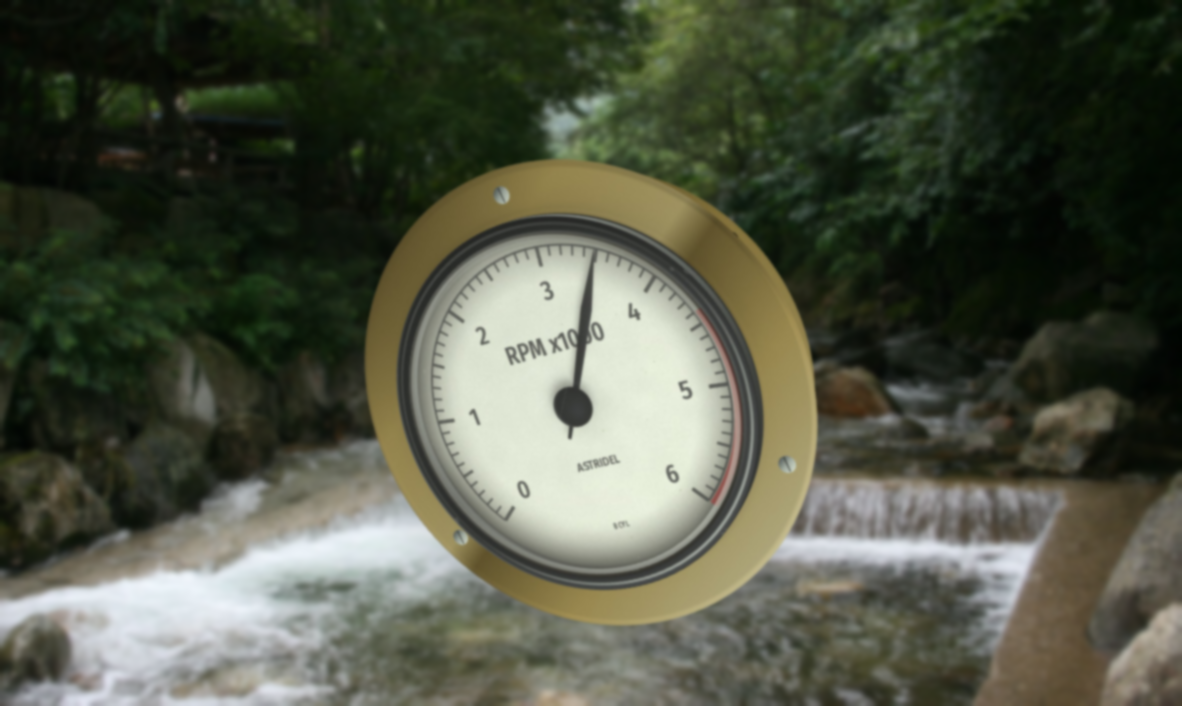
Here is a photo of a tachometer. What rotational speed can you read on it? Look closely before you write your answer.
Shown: 3500 rpm
